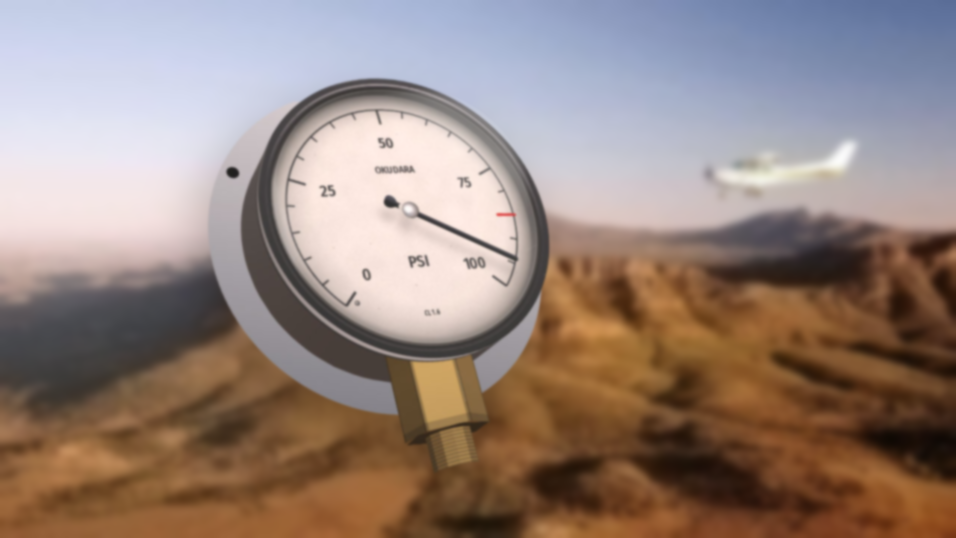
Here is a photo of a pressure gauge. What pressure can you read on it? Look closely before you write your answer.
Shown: 95 psi
